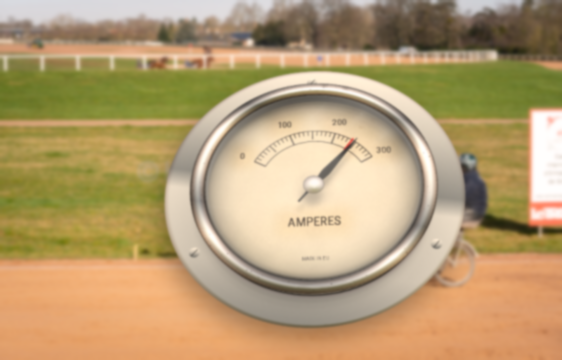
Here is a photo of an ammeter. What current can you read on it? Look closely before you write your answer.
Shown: 250 A
